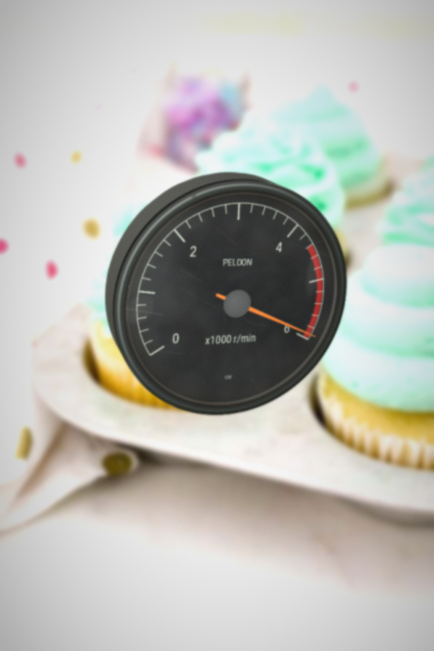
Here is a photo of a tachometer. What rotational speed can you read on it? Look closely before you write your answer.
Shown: 5900 rpm
